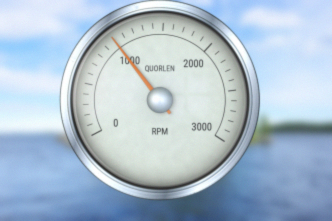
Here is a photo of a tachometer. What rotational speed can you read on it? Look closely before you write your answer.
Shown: 1000 rpm
